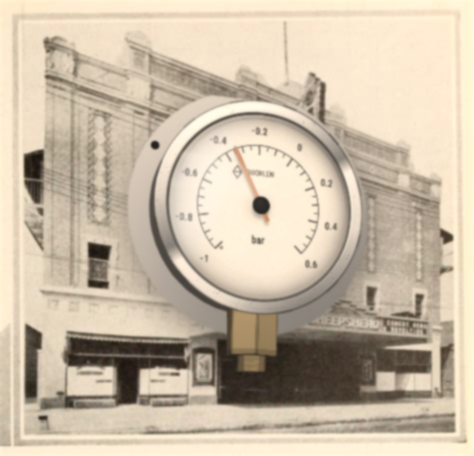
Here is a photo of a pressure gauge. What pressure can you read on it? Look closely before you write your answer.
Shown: -0.35 bar
